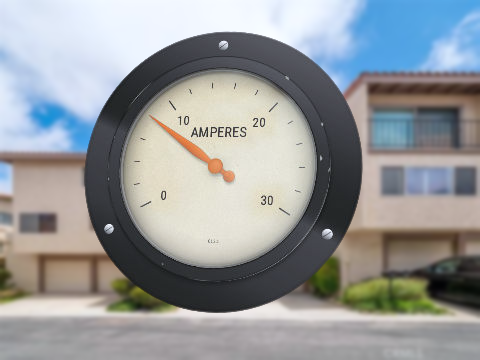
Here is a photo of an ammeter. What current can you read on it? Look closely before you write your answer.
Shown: 8 A
